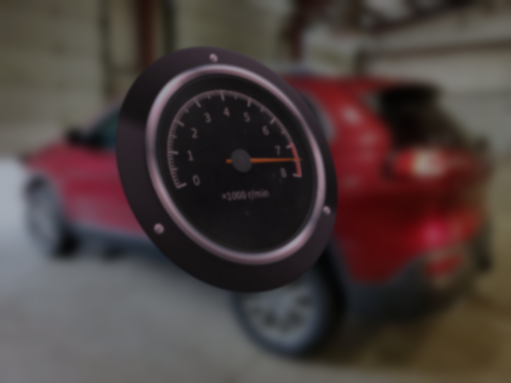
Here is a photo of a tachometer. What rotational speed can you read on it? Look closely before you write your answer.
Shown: 7500 rpm
